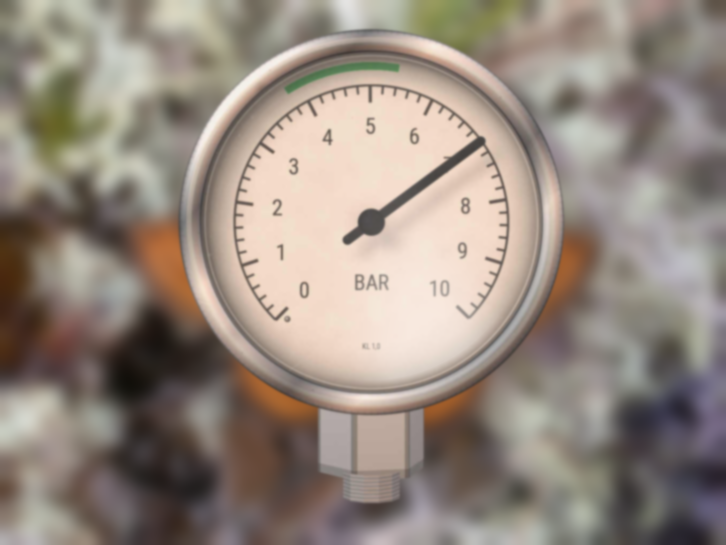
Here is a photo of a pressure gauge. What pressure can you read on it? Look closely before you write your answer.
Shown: 7 bar
